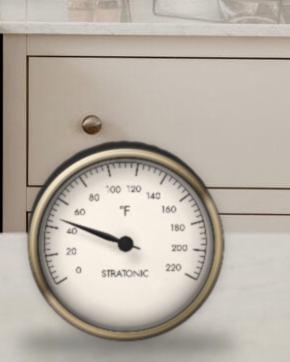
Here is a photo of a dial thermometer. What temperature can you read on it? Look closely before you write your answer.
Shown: 48 °F
